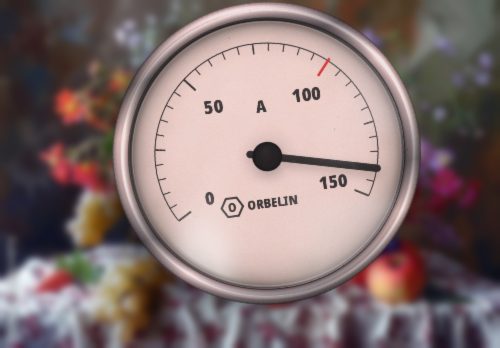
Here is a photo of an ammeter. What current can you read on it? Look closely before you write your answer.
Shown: 140 A
